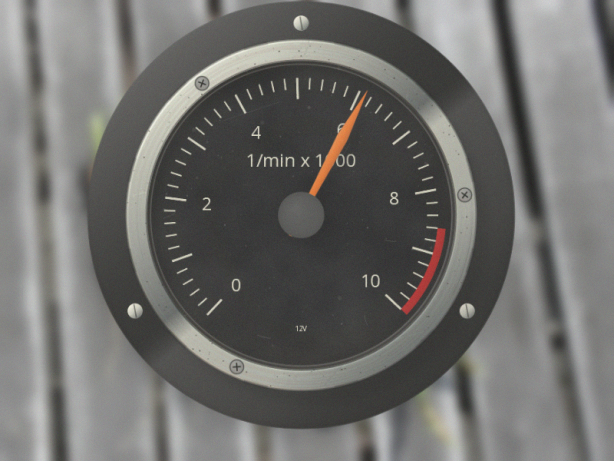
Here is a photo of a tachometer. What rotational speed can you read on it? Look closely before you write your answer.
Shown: 6100 rpm
